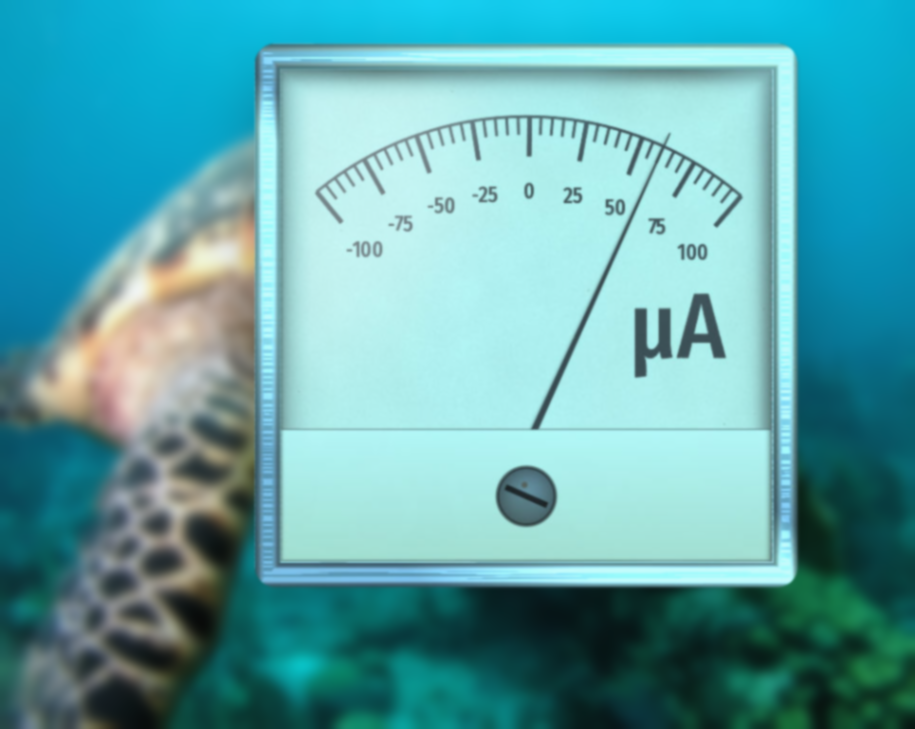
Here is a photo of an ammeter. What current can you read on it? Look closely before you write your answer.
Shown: 60 µA
